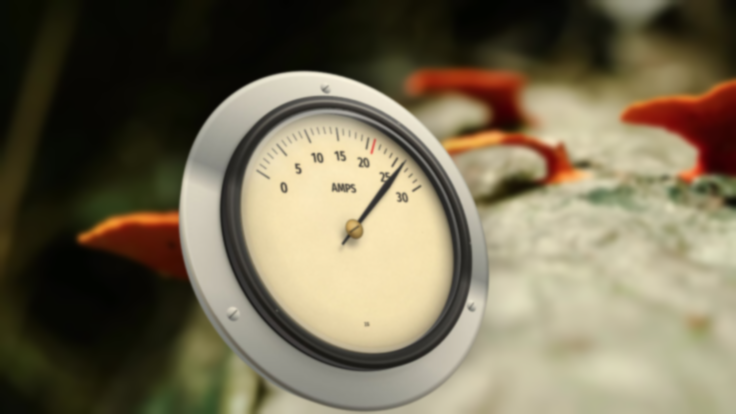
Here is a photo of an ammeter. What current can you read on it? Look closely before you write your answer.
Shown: 26 A
